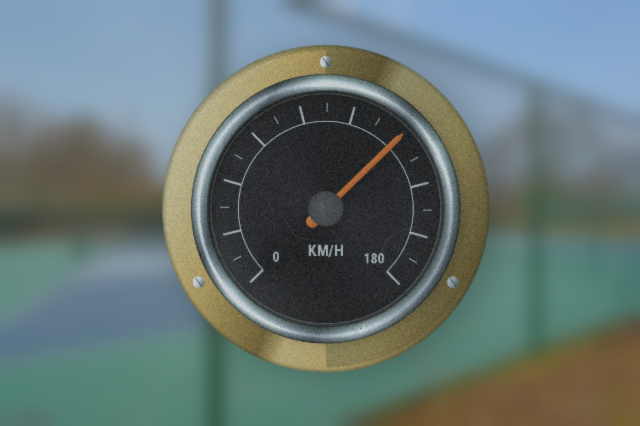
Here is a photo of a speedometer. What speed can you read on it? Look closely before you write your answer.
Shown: 120 km/h
